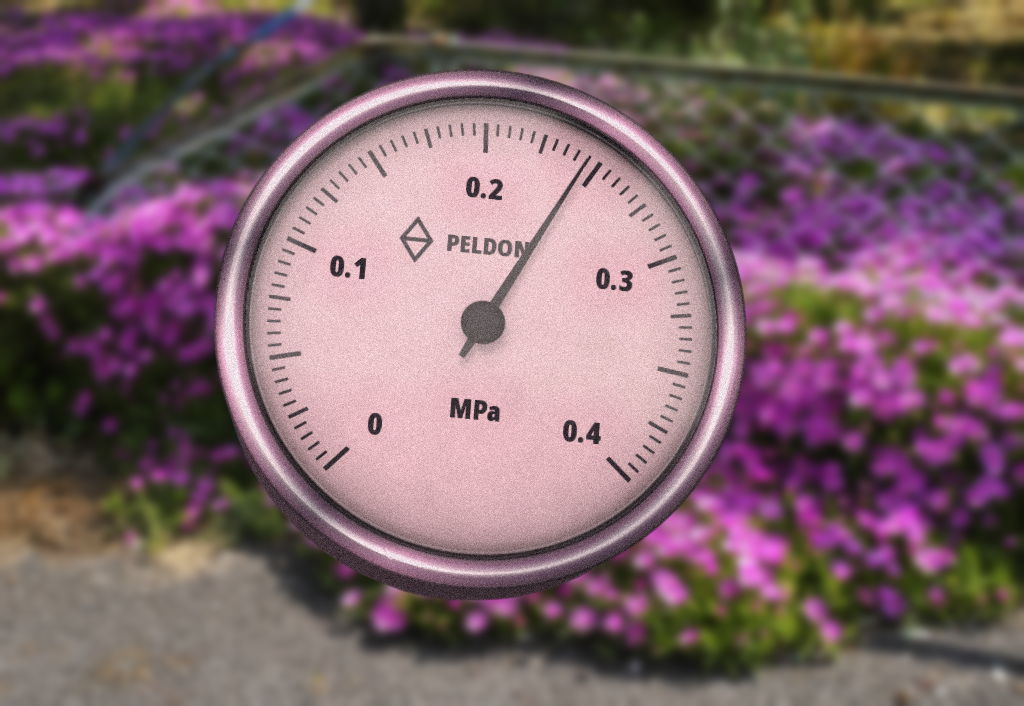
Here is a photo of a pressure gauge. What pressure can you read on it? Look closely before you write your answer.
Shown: 0.245 MPa
